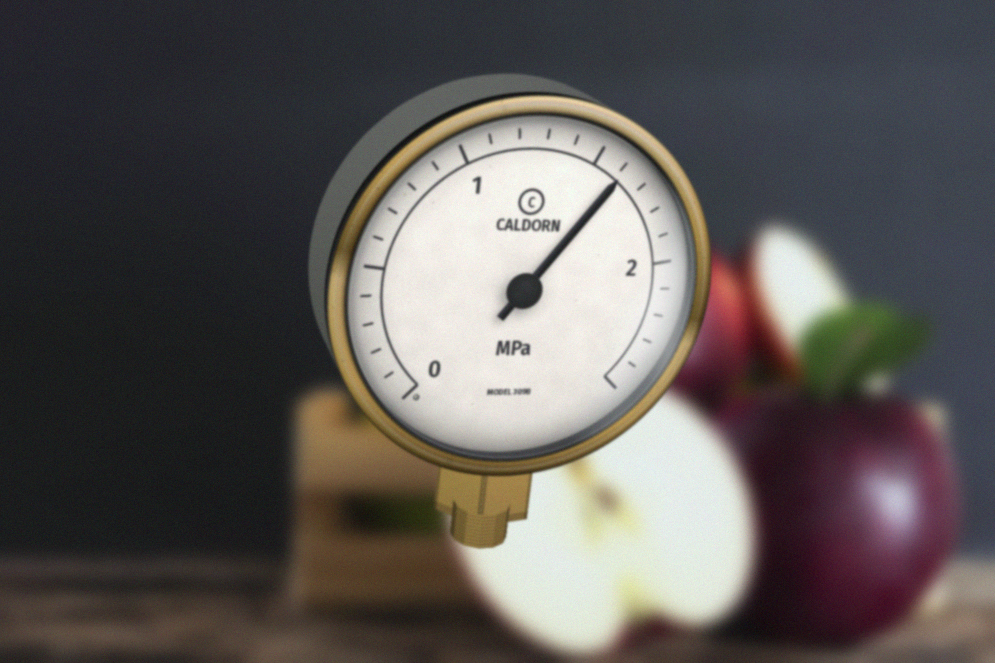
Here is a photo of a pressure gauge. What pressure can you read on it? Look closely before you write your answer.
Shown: 1.6 MPa
